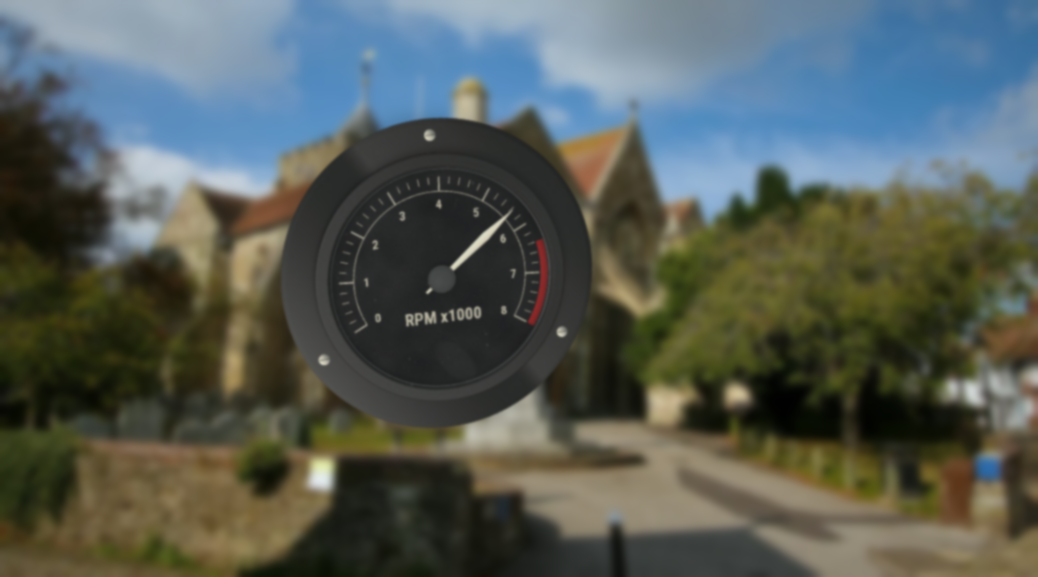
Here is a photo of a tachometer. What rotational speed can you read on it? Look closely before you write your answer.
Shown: 5600 rpm
